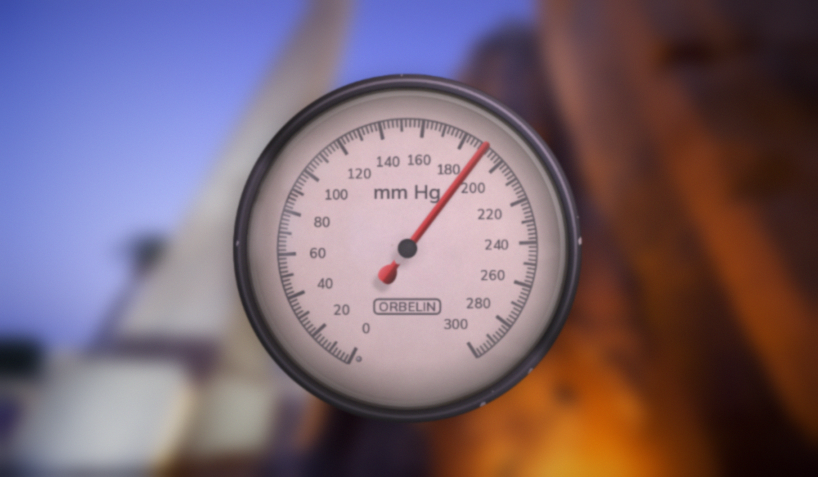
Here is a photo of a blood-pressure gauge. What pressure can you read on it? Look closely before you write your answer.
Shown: 190 mmHg
